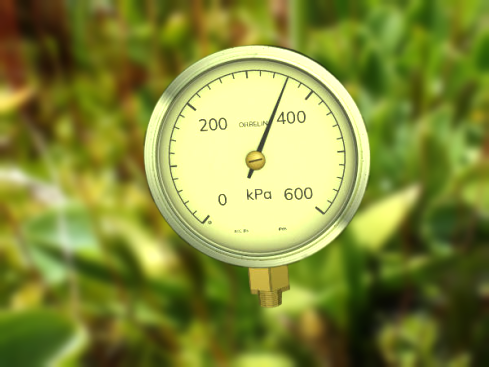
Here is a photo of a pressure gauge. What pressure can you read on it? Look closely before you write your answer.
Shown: 360 kPa
